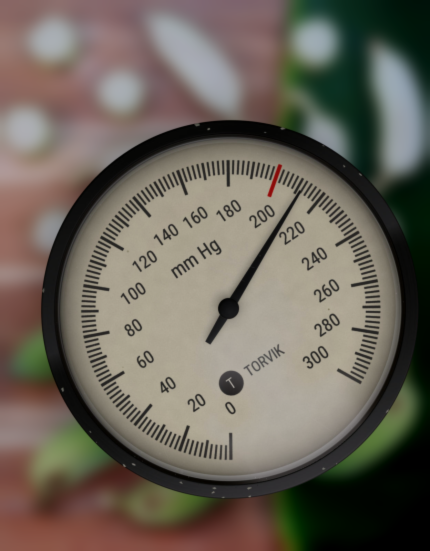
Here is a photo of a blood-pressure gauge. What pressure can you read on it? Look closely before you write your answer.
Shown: 212 mmHg
